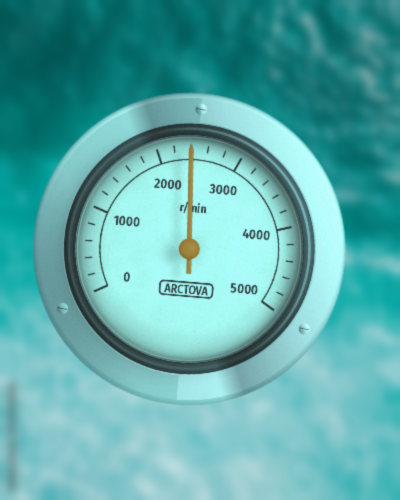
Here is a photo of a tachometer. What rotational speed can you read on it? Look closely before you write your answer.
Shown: 2400 rpm
